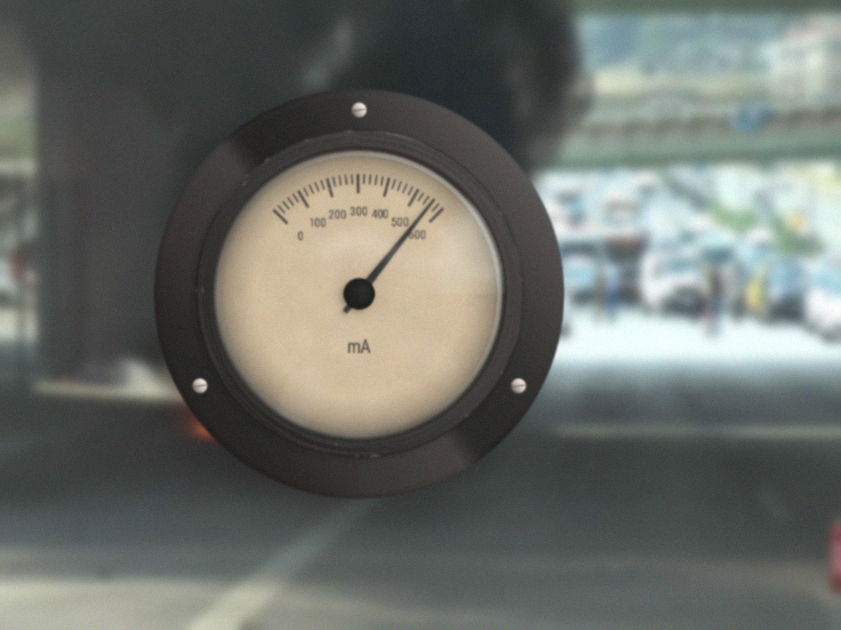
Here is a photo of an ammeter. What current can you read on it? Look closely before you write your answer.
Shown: 560 mA
